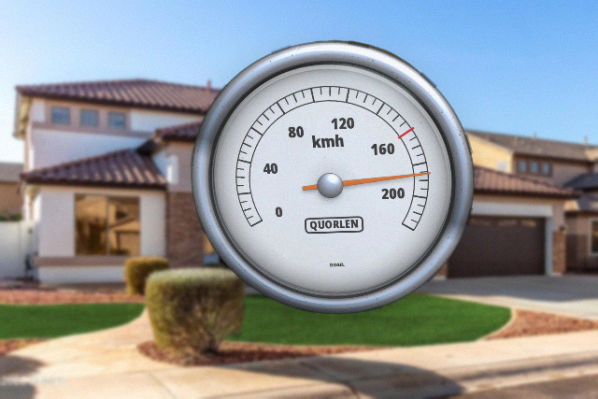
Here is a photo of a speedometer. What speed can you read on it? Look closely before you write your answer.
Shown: 185 km/h
